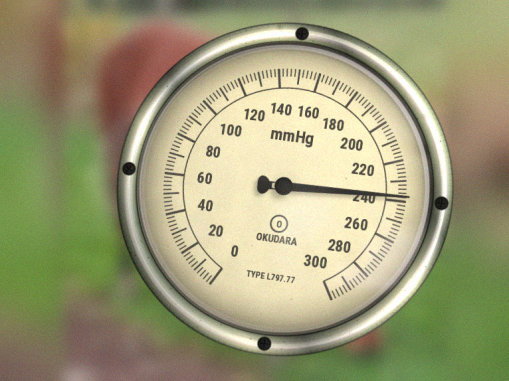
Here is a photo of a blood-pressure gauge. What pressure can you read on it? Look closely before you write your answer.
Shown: 238 mmHg
